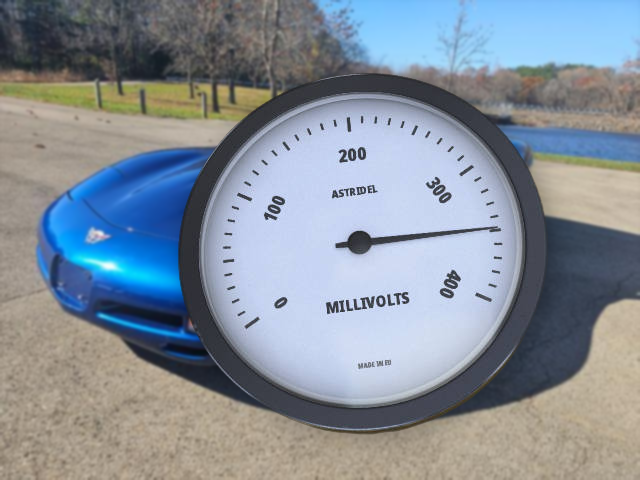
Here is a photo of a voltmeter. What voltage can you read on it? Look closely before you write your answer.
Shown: 350 mV
